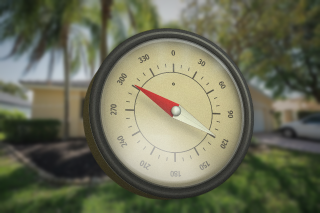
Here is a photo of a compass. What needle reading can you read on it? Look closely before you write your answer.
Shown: 300 °
